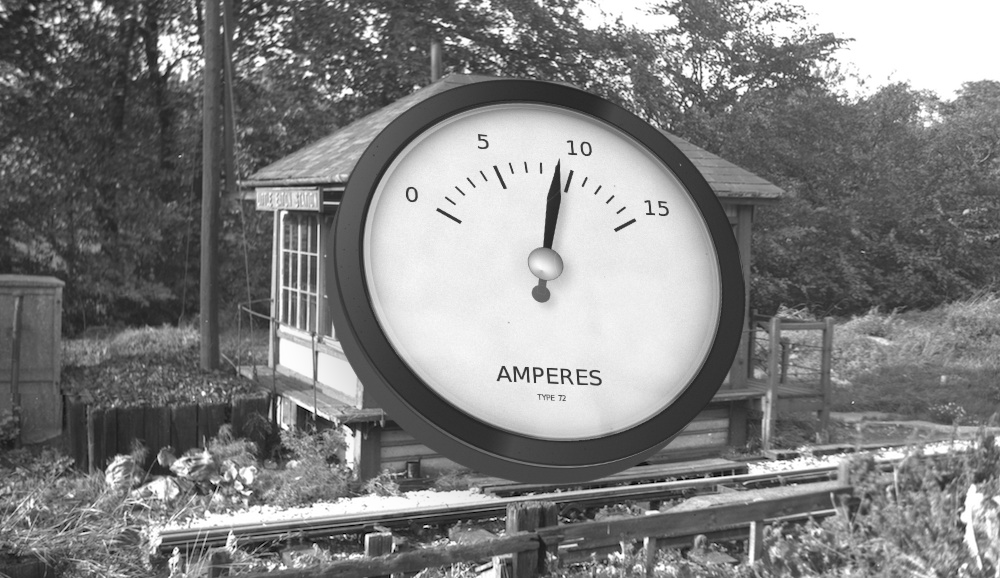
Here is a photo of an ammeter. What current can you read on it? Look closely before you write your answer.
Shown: 9 A
